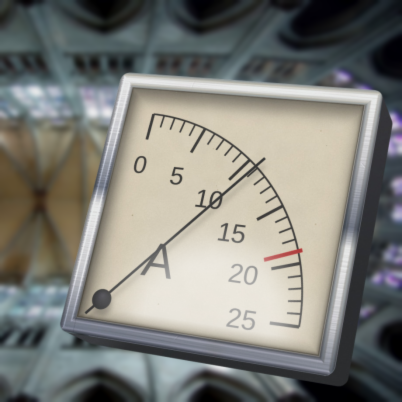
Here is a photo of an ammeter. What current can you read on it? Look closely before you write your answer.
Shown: 11 A
